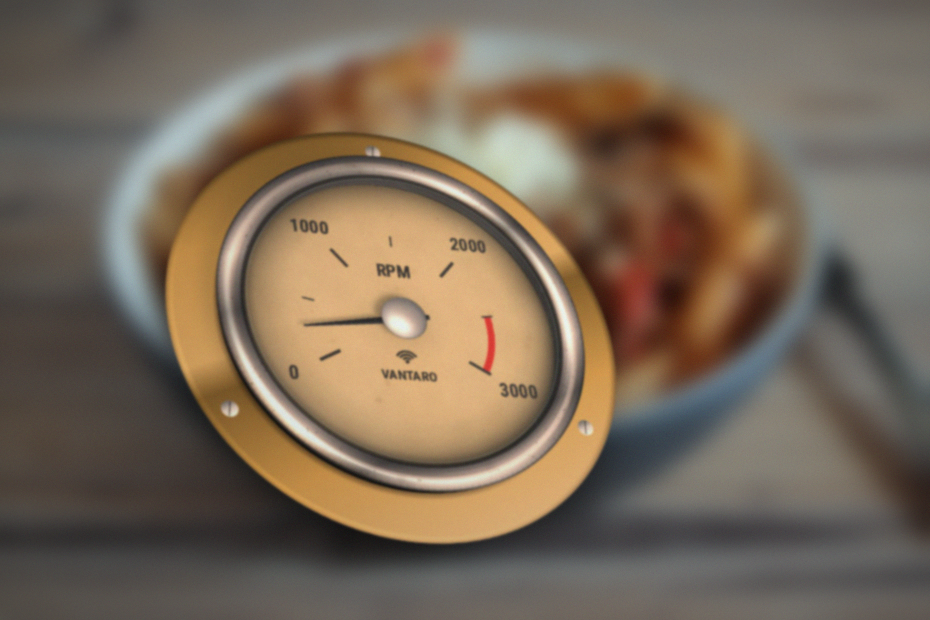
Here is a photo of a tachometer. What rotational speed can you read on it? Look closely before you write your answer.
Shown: 250 rpm
